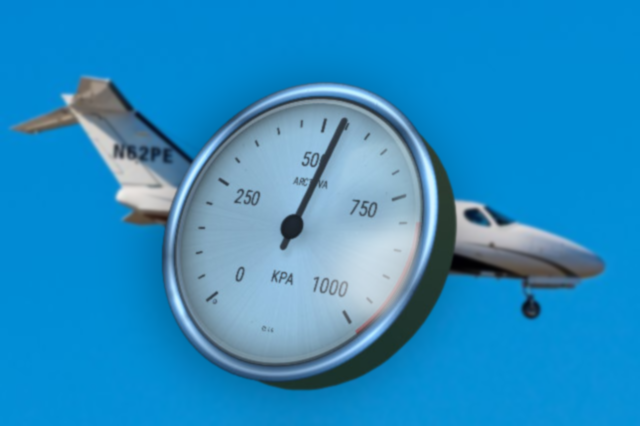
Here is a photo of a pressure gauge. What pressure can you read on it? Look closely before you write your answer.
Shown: 550 kPa
